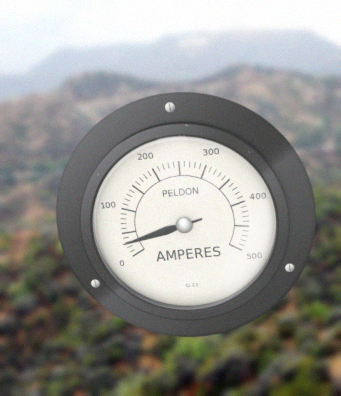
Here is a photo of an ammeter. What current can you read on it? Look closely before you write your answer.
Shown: 30 A
